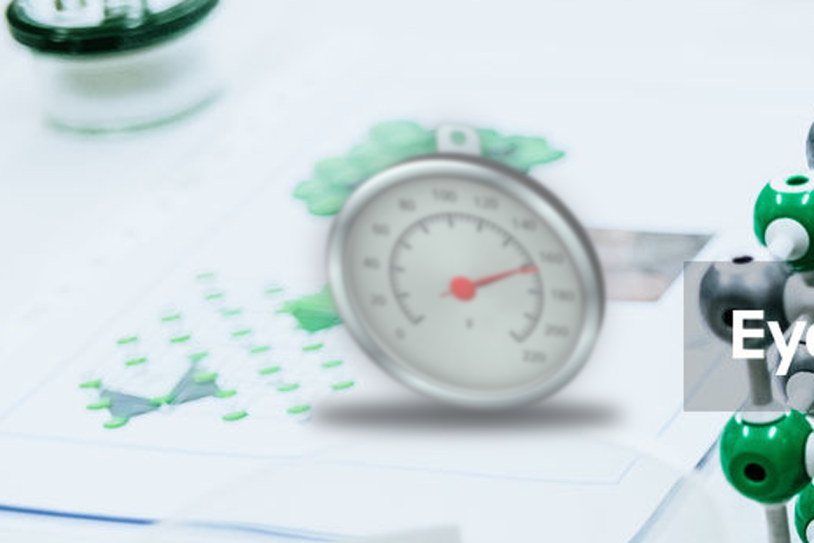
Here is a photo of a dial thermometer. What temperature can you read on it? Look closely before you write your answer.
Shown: 160 °F
